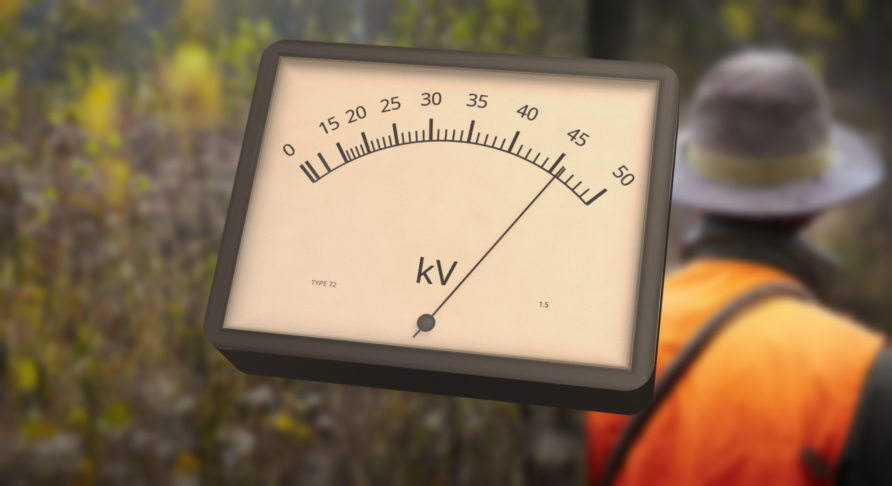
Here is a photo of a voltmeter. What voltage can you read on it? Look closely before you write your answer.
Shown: 46 kV
